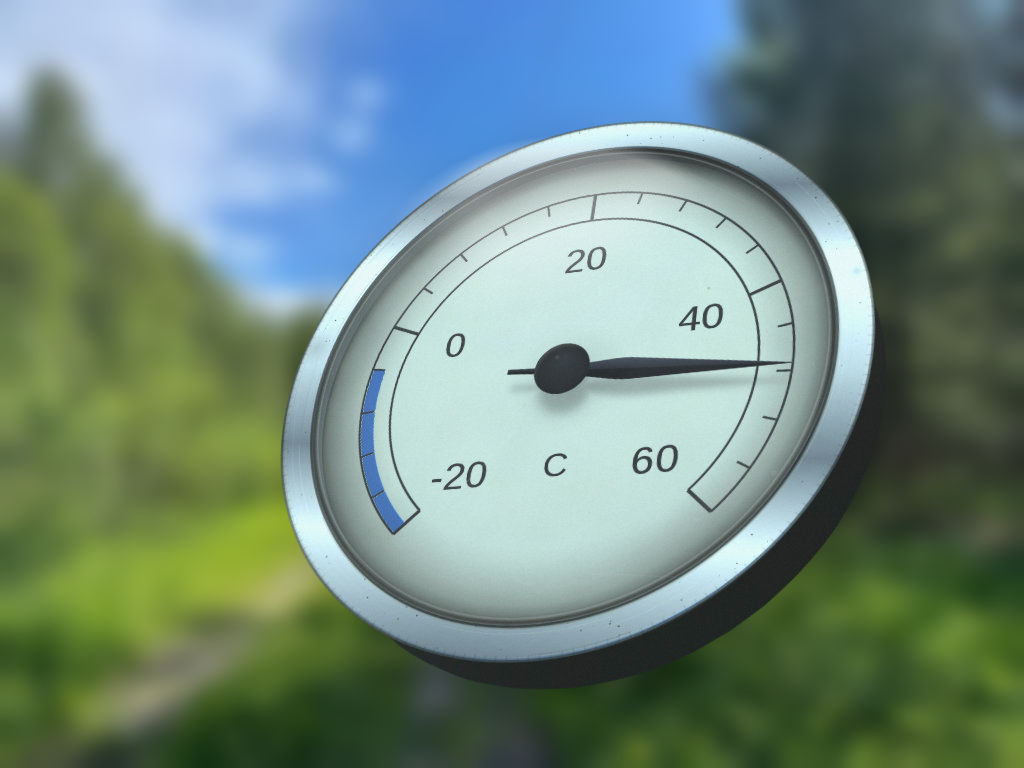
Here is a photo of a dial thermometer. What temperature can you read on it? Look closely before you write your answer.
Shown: 48 °C
